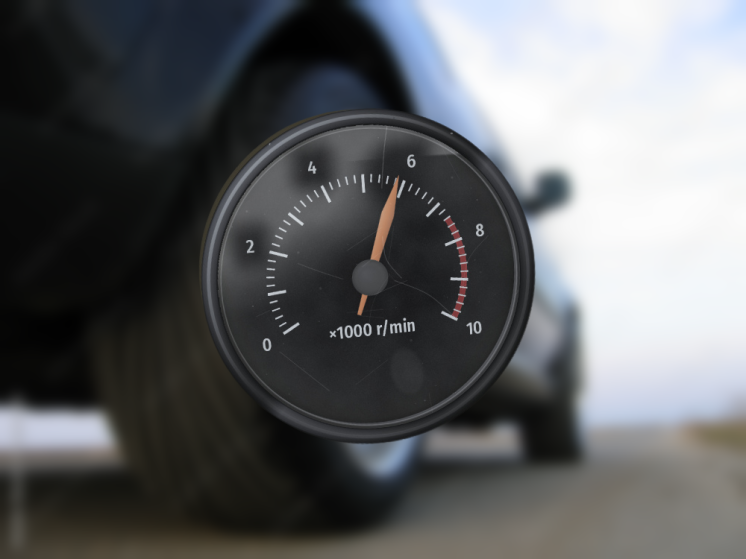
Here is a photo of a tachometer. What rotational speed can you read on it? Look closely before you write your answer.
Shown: 5800 rpm
